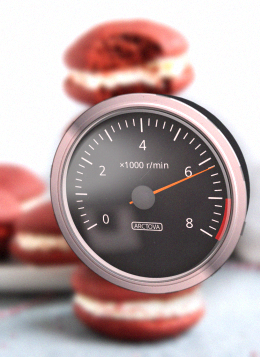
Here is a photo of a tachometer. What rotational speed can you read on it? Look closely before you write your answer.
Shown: 6200 rpm
